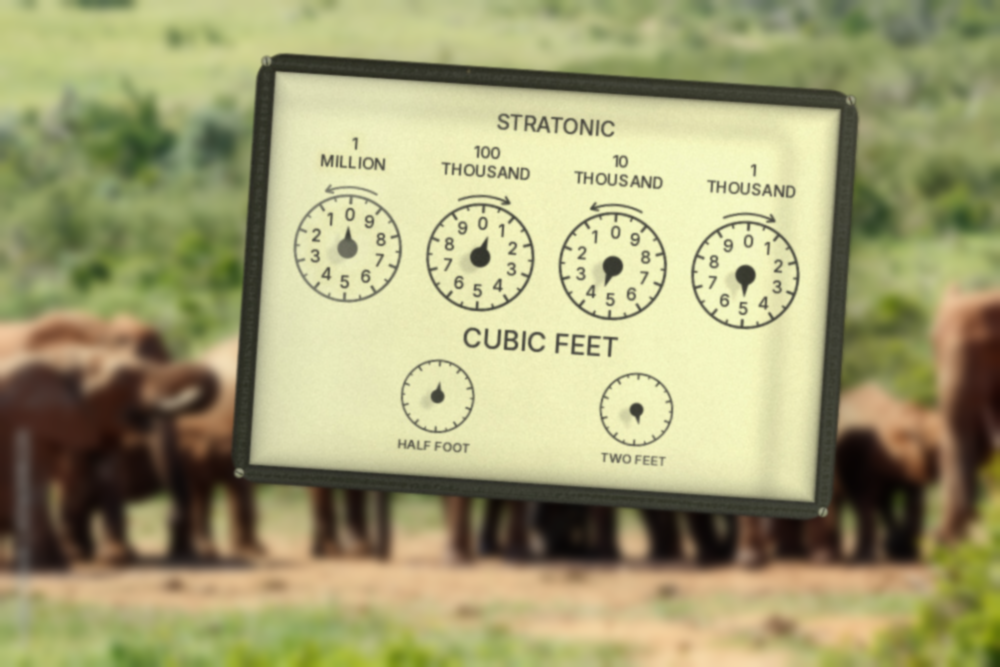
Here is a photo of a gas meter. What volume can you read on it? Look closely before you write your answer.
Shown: 4500 ft³
